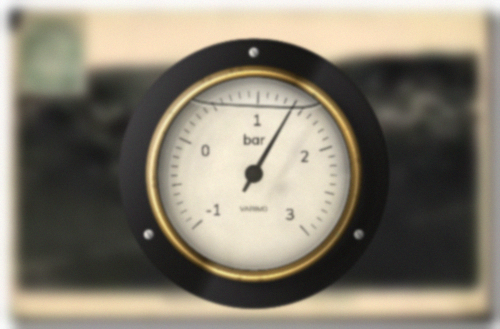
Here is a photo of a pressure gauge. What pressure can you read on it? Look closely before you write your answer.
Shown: 1.4 bar
